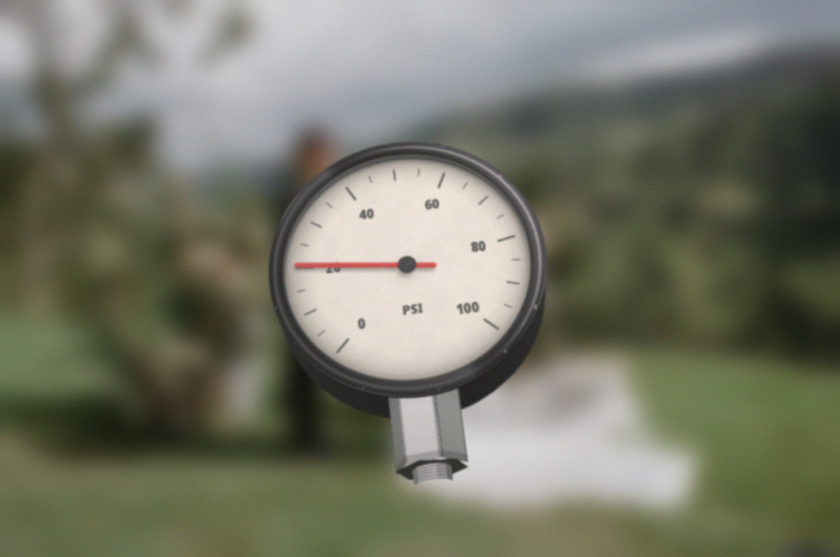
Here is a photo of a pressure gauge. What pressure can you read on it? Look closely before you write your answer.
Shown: 20 psi
